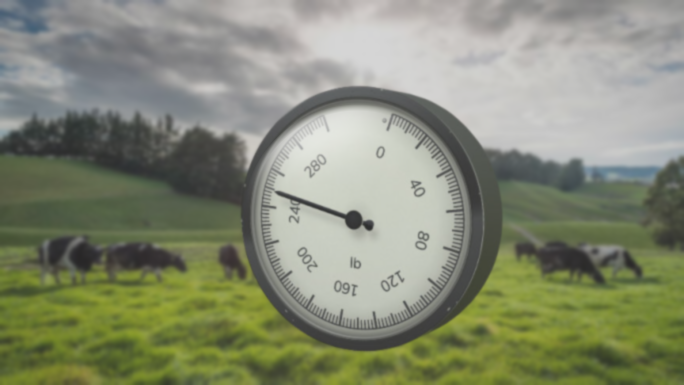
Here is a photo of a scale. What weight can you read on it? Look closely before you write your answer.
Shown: 250 lb
